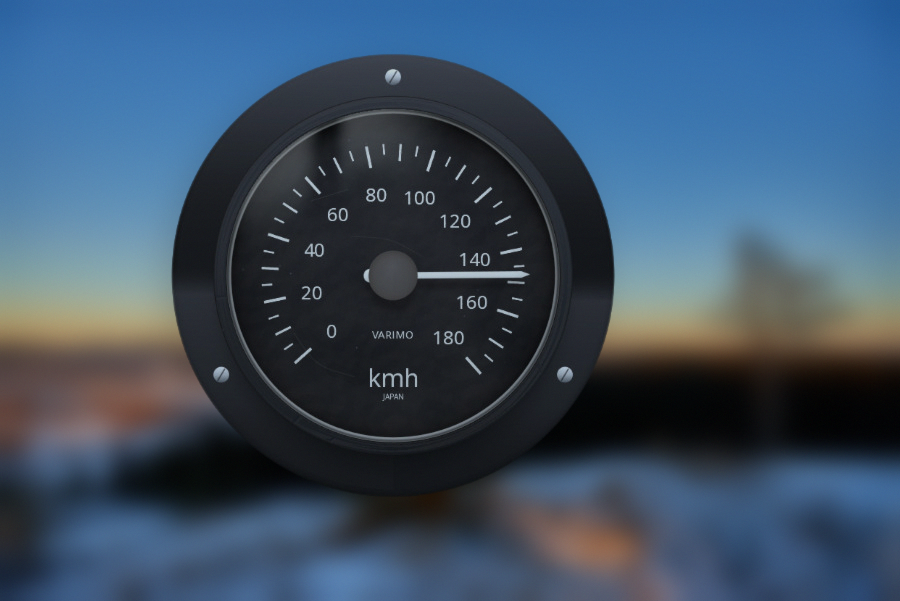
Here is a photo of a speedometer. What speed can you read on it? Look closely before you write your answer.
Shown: 147.5 km/h
